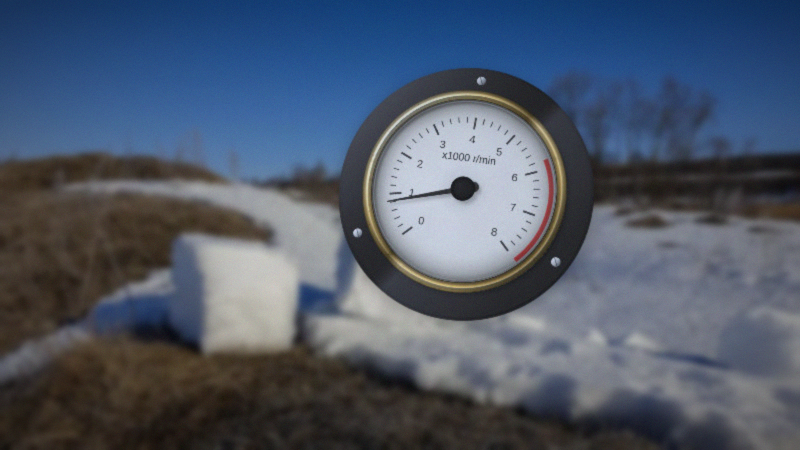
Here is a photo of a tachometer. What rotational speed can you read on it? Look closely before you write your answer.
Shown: 800 rpm
